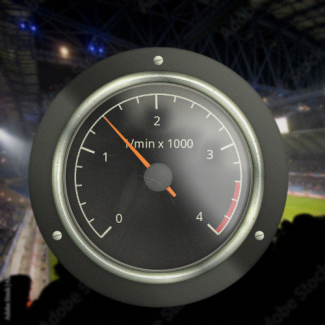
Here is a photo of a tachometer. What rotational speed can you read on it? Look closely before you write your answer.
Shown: 1400 rpm
